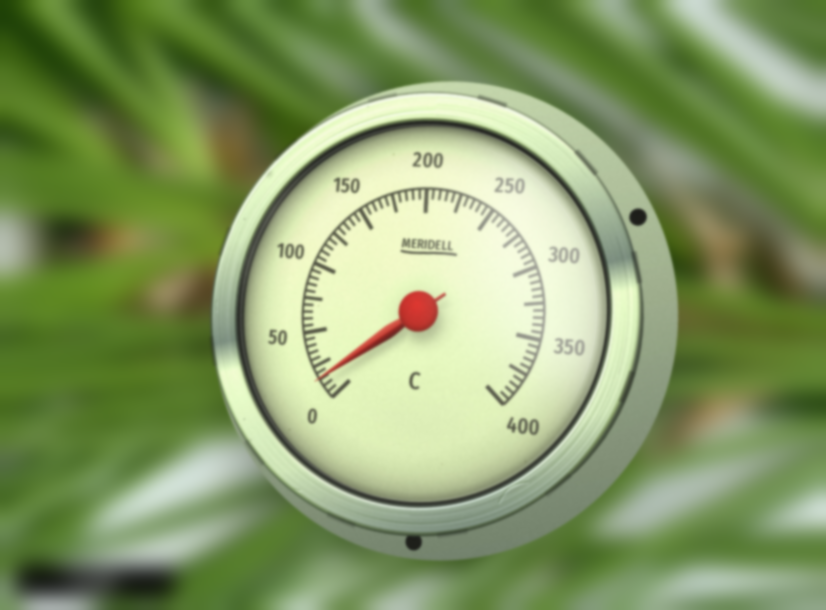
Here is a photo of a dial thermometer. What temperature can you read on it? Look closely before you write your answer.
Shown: 15 °C
